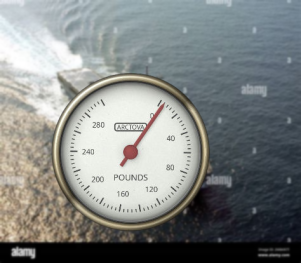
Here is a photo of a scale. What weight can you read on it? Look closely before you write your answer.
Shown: 4 lb
